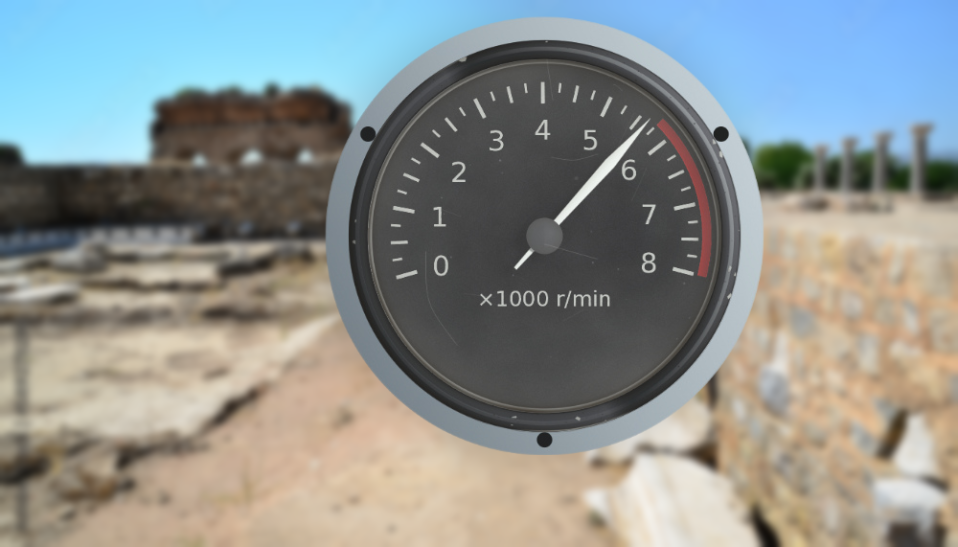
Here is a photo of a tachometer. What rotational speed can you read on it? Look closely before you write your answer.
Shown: 5625 rpm
